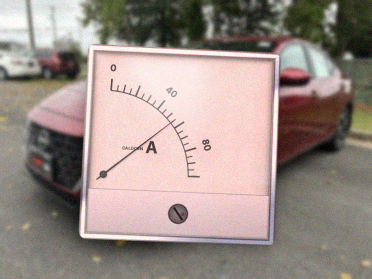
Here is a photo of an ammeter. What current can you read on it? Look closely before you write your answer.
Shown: 55 A
